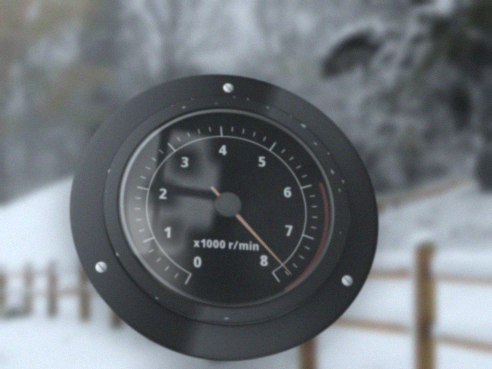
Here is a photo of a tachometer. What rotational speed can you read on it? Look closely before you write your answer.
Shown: 7800 rpm
